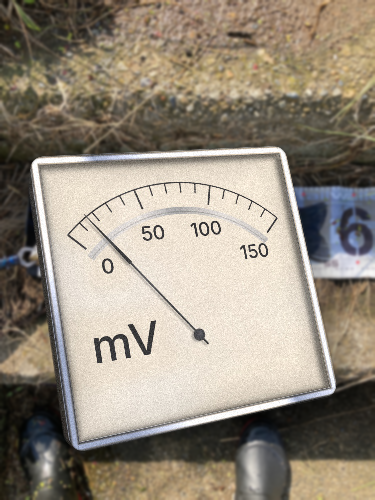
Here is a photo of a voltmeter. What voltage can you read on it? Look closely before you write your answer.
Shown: 15 mV
